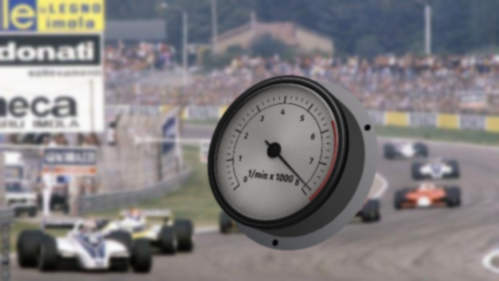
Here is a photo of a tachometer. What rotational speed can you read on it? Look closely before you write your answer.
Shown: 7800 rpm
